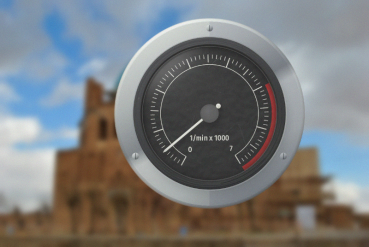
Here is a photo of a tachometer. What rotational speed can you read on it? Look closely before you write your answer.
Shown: 500 rpm
